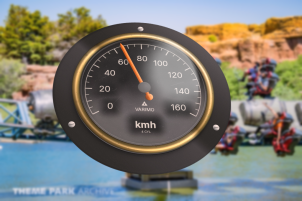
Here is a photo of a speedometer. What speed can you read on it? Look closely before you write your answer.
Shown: 65 km/h
